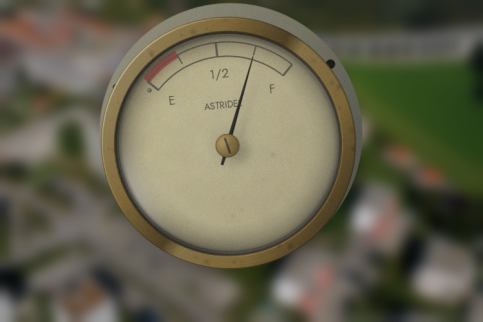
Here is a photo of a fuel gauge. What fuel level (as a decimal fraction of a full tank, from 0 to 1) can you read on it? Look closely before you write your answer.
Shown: 0.75
